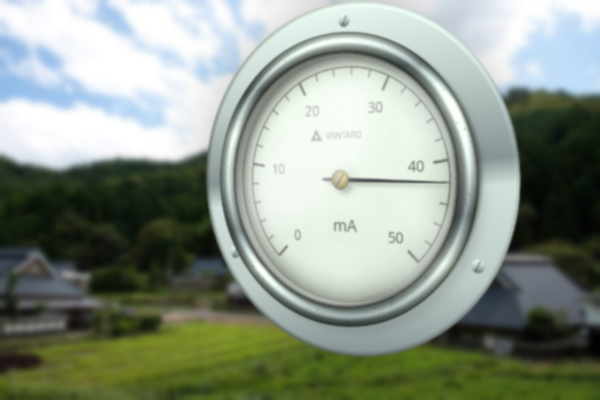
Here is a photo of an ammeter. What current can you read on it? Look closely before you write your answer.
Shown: 42 mA
